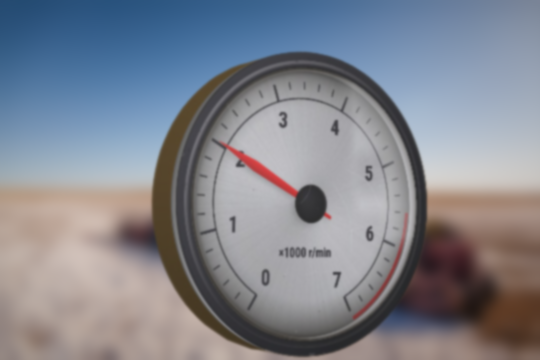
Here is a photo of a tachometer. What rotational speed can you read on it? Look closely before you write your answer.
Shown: 2000 rpm
